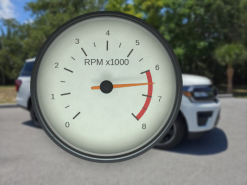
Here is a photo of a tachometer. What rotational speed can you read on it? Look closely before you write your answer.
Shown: 6500 rpm
